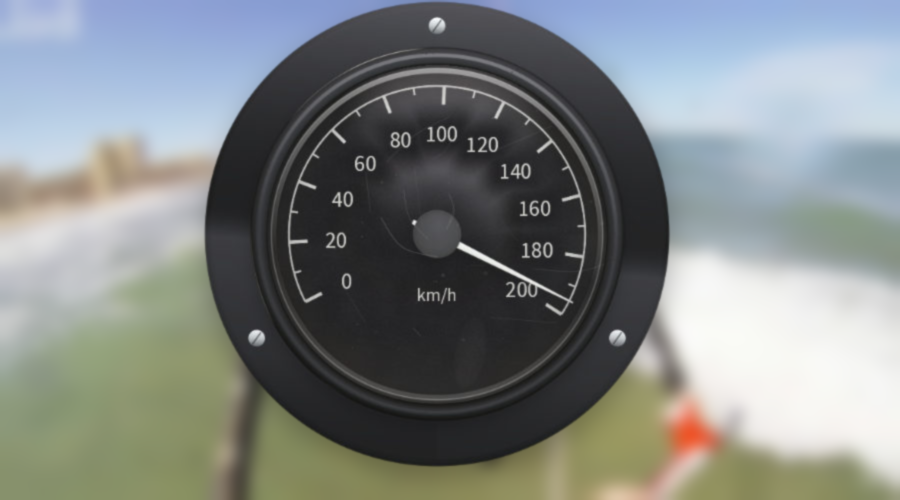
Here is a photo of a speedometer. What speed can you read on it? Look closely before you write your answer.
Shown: 195 km/h
